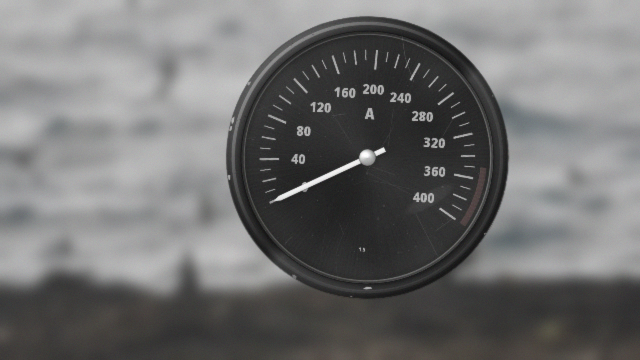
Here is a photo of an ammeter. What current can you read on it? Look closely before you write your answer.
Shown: 0 A
